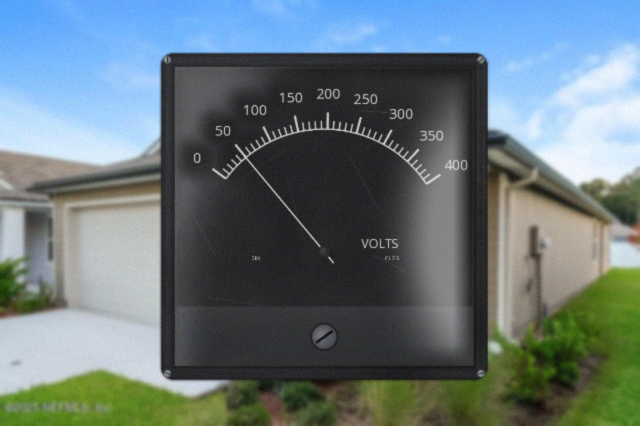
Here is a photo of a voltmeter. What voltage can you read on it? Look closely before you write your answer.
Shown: 50 V
